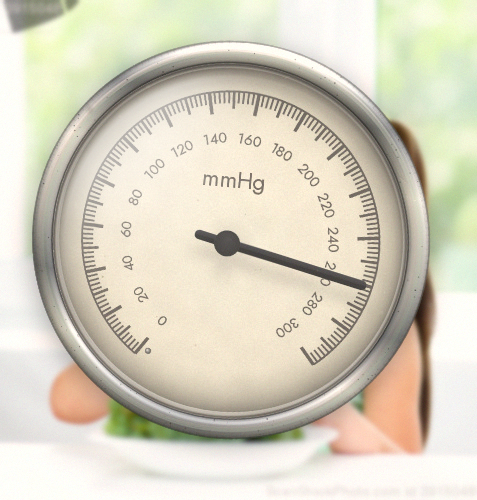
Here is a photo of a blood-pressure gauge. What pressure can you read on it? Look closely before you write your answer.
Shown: 260 mmHg
